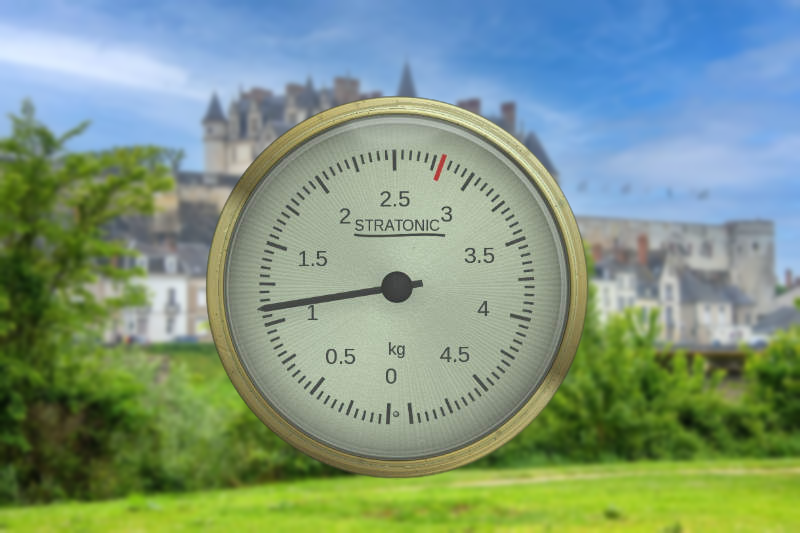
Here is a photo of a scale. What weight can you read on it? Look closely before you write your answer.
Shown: 1.1 kg
